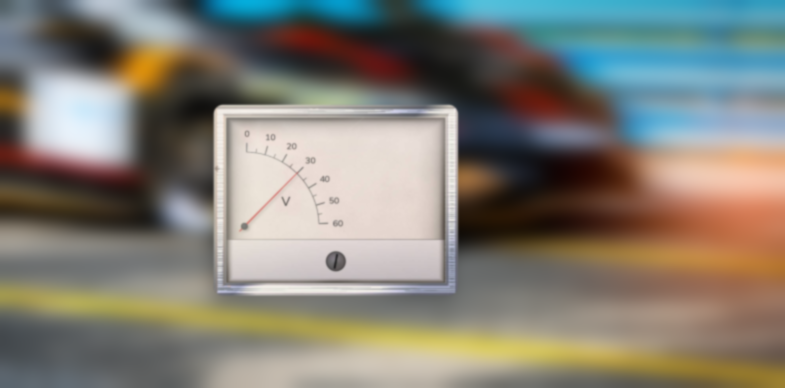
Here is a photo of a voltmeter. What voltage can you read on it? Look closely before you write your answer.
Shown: 30 V
